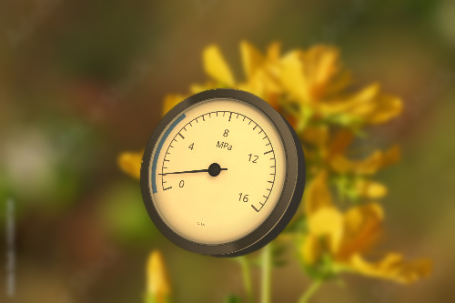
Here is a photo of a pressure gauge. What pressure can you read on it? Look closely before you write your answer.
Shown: 1 MPa
